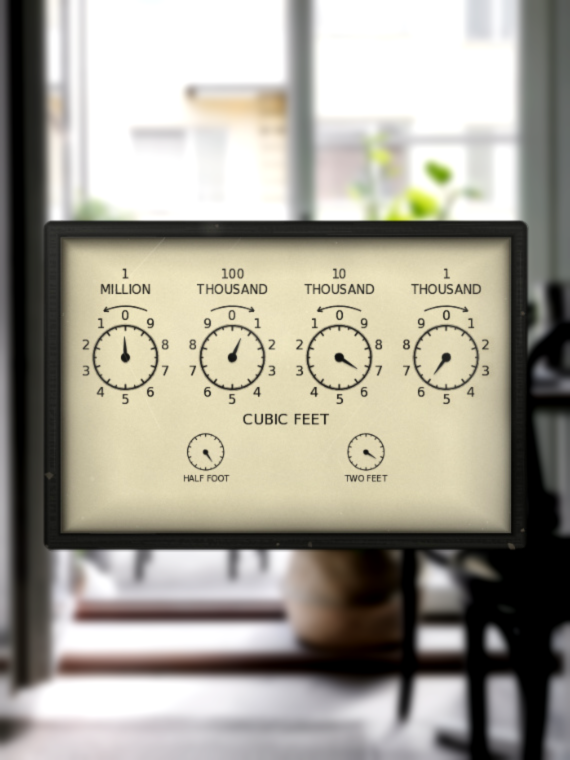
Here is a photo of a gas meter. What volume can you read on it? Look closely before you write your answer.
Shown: 6600 ft³
